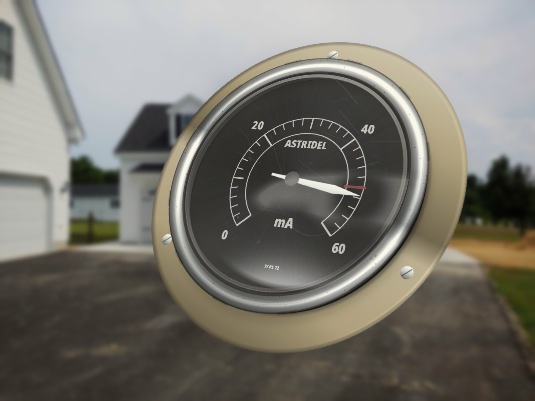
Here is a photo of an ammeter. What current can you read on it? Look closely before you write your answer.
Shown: 52 mA
